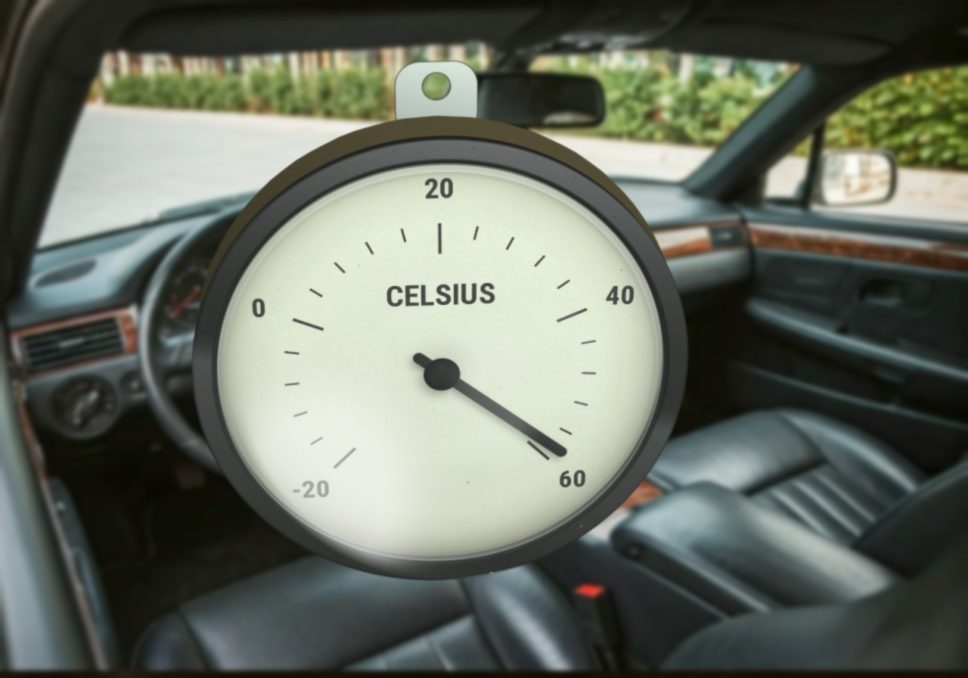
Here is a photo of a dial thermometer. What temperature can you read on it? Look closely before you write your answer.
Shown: 58 °C
